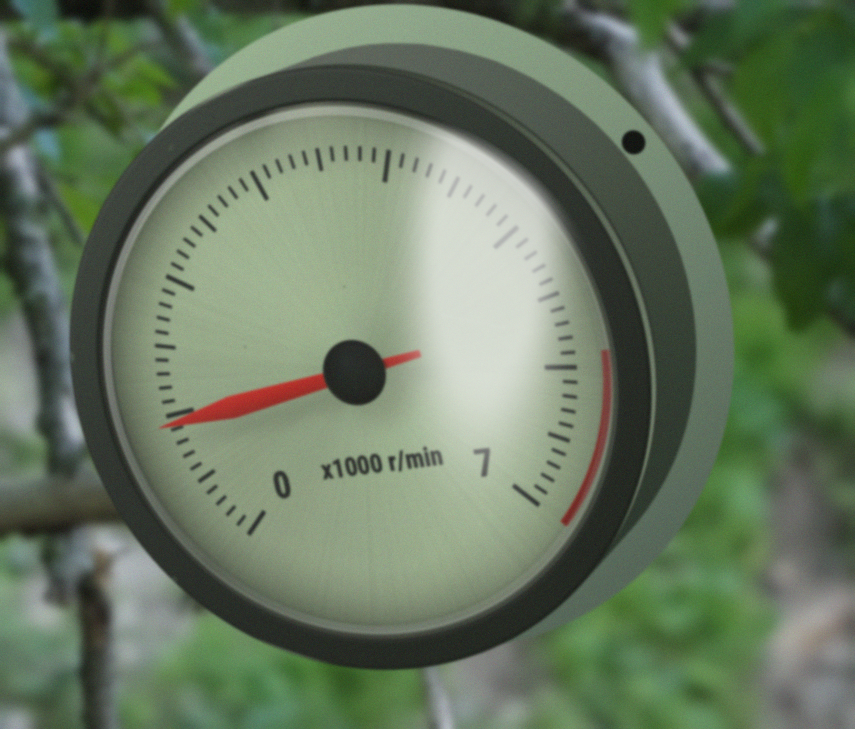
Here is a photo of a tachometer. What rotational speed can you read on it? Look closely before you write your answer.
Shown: 950 rpm
